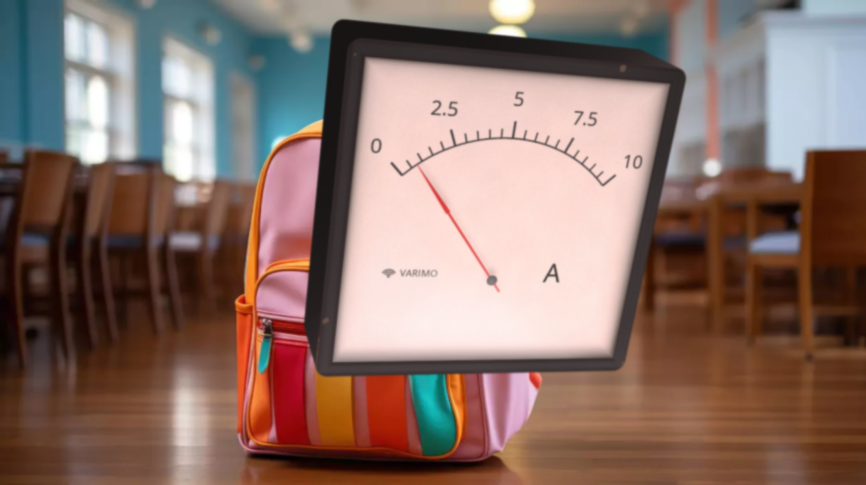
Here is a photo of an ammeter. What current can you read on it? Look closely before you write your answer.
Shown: 0.75 A
